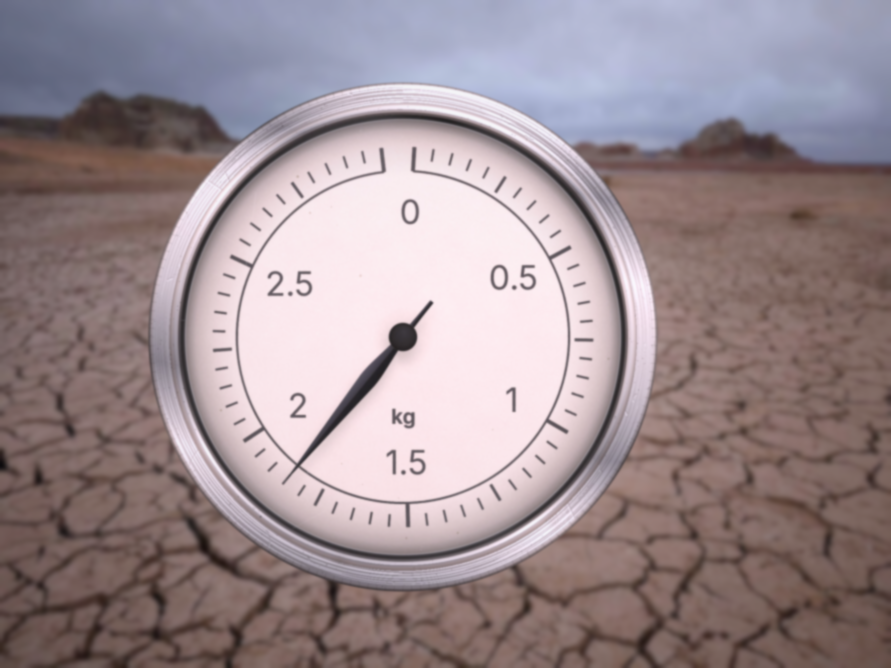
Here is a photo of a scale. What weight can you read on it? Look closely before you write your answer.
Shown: 1.85 kg
